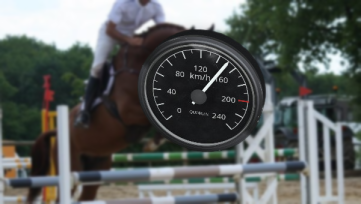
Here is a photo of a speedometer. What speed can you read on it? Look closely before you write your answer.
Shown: 150 km/h
